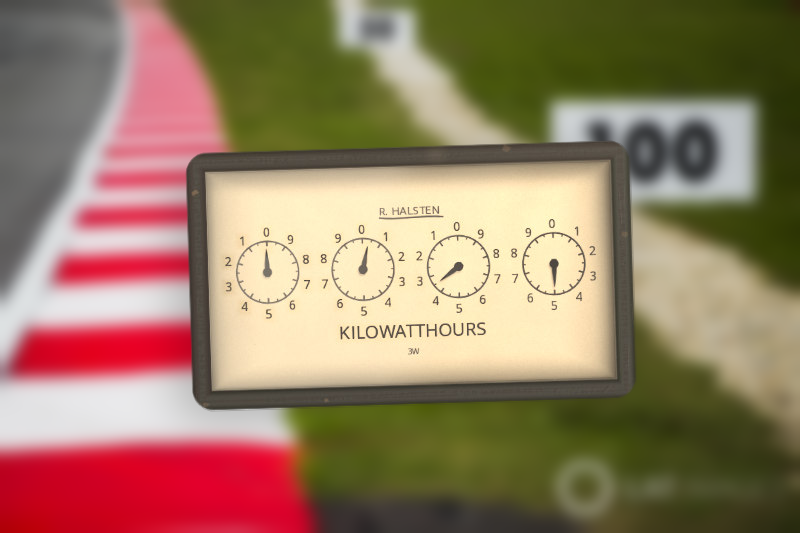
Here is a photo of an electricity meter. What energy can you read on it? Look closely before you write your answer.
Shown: 35 kWh
